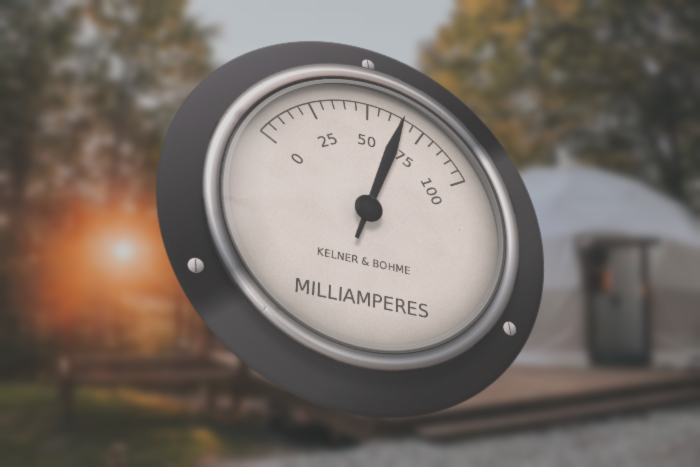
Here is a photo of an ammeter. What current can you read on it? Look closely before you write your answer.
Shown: 65 mA
